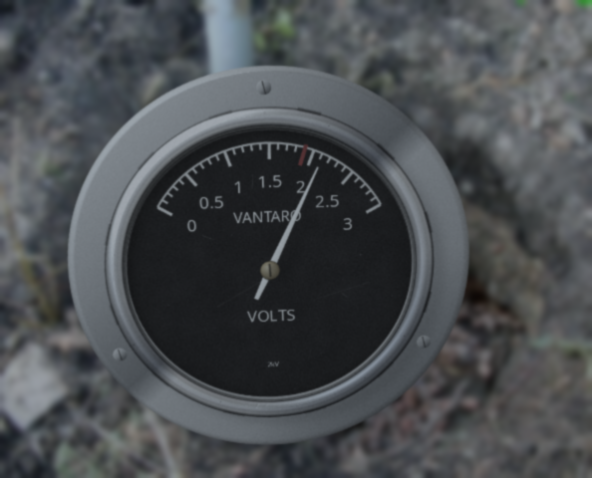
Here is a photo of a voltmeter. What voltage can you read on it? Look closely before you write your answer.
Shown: 2.1 V
